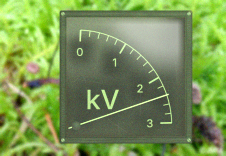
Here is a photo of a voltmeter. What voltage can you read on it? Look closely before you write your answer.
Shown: 2.4 kV
